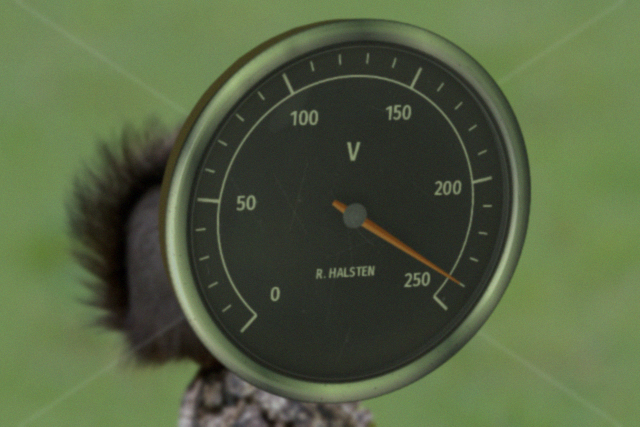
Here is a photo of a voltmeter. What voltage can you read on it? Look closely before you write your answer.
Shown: 240 V
